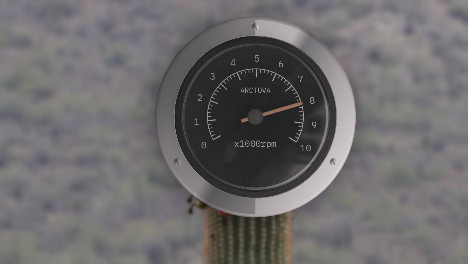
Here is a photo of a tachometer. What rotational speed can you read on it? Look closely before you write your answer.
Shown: 8000 rpm
